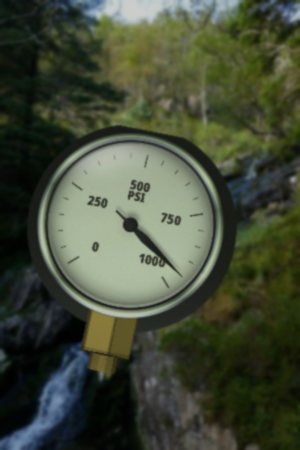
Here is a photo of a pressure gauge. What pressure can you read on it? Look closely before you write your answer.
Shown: 950 psi
